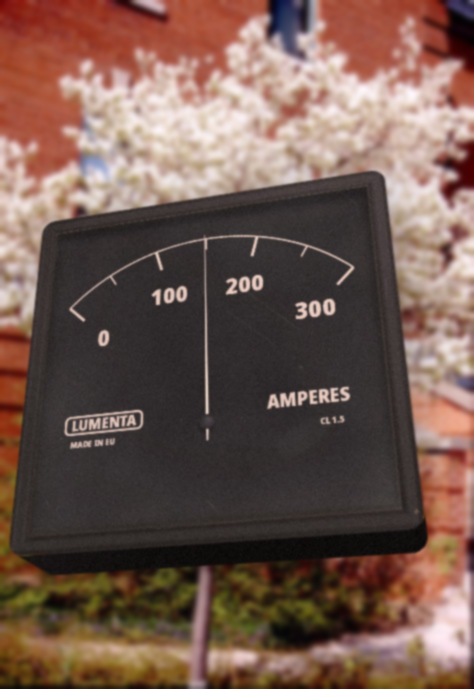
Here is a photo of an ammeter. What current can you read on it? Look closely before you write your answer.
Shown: 150 A
